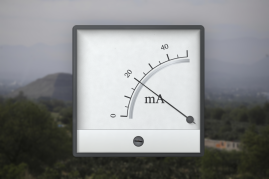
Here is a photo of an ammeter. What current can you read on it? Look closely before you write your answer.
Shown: 20 mA
